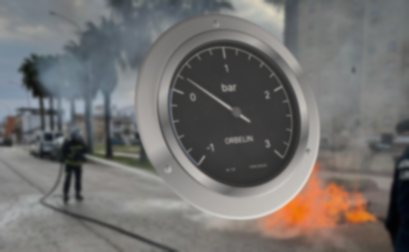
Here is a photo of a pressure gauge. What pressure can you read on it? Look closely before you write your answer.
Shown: 0.2 bar
